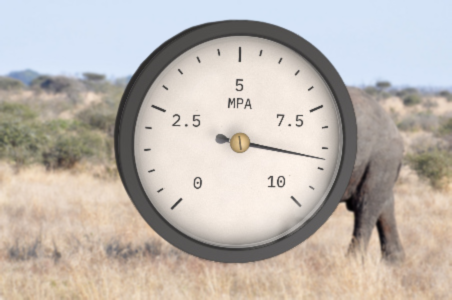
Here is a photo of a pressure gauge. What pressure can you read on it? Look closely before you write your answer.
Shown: 8.75 MPa
